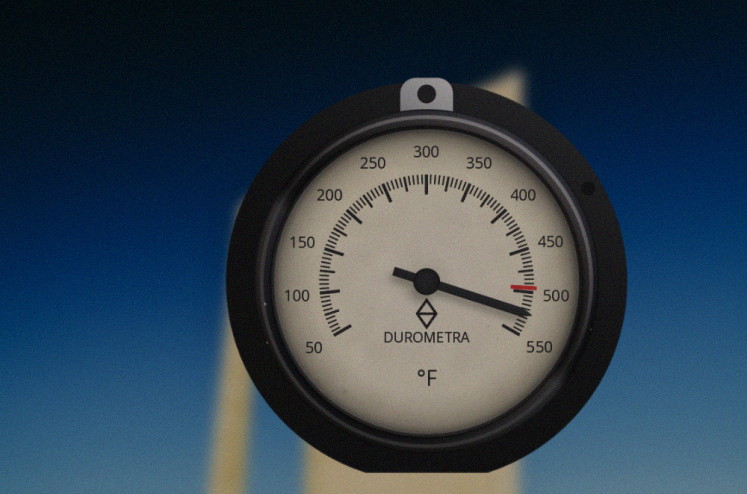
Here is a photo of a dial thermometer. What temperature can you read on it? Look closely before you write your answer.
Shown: 525 °F
